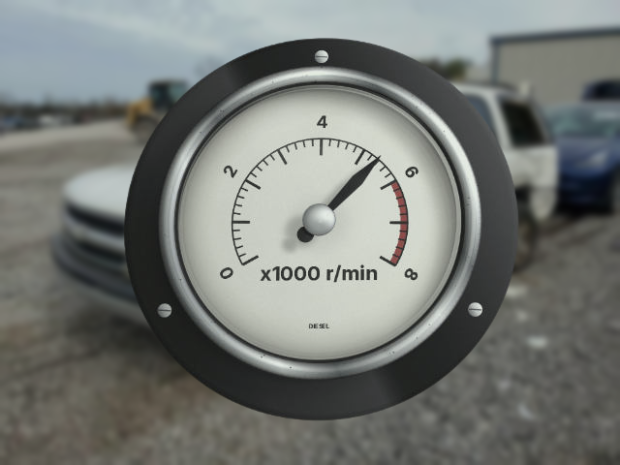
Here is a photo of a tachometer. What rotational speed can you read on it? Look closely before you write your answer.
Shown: 5400 rpm
